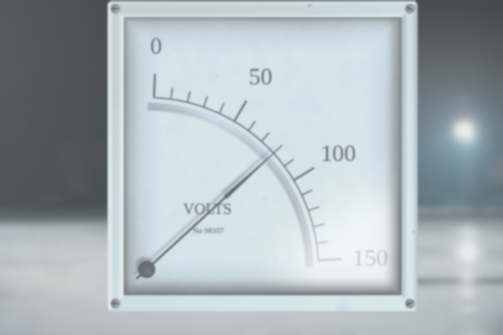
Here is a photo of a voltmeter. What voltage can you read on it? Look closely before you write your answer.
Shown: 80 V
